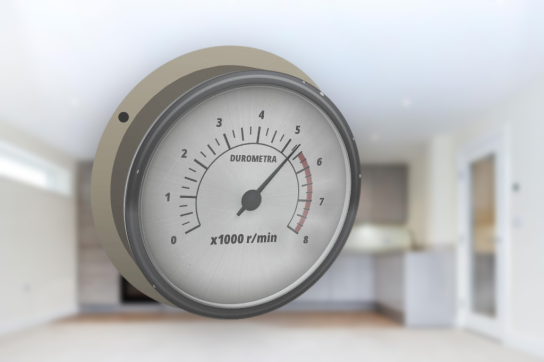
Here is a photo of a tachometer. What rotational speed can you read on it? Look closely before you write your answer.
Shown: 5250 rpm
